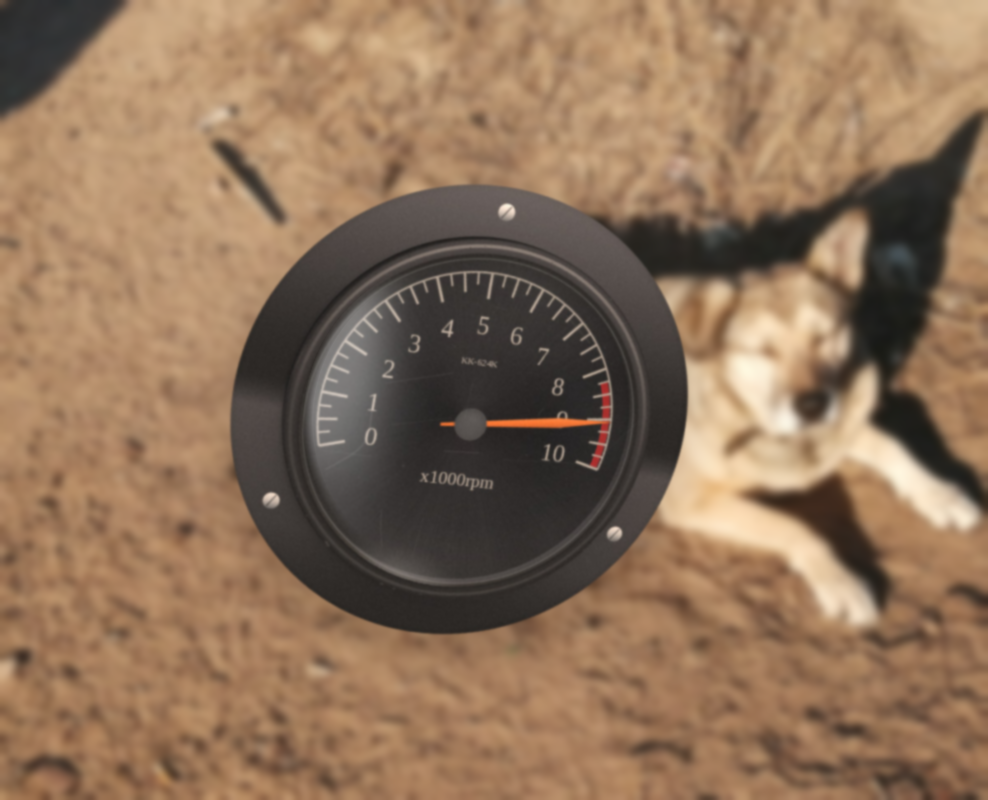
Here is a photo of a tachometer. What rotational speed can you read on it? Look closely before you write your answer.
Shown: 9000 rpm
